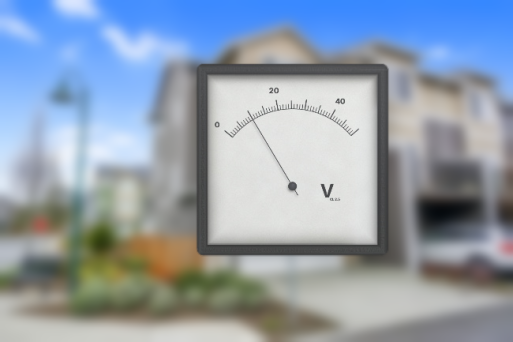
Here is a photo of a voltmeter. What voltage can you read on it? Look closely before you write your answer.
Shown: 10 V
